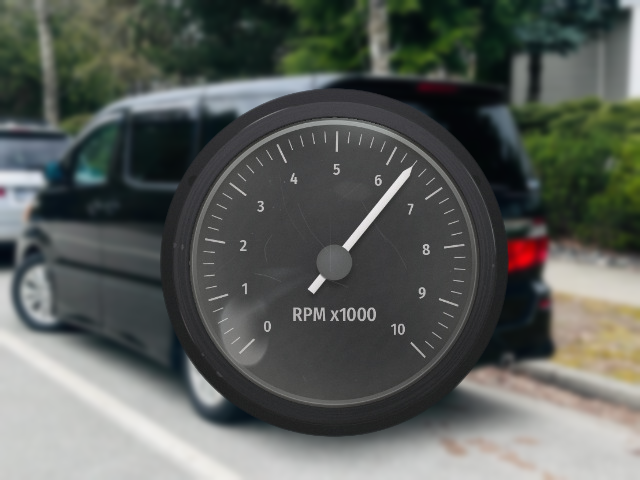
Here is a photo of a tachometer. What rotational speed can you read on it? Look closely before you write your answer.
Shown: 6400 rpm
